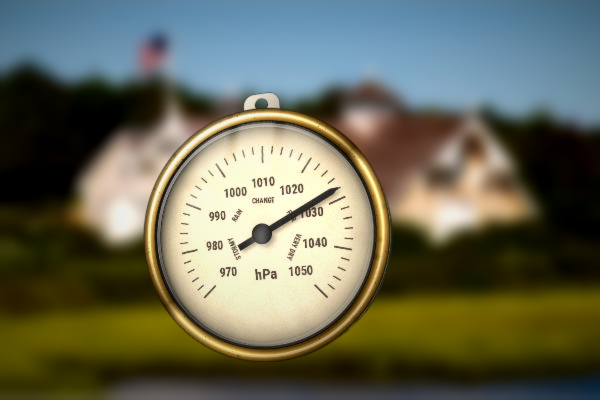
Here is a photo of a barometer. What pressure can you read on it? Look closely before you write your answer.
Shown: 1028 hPa
